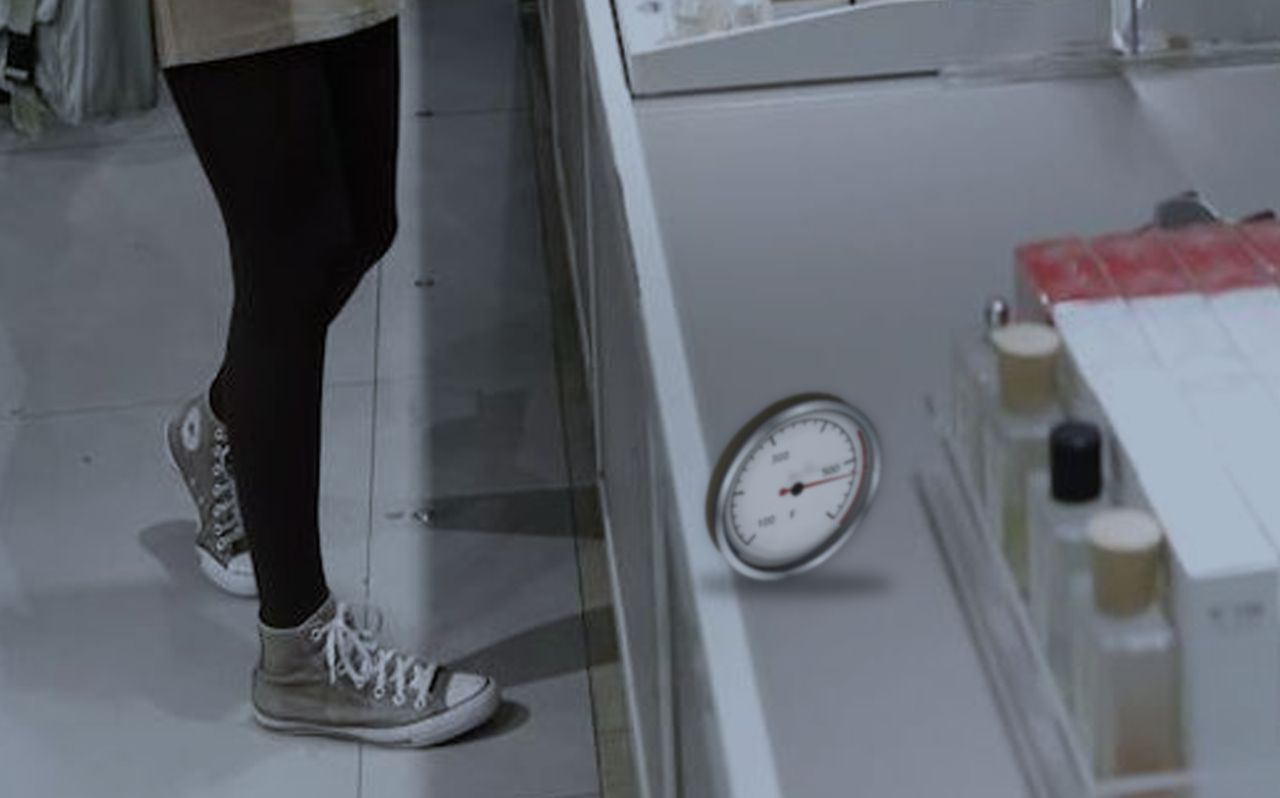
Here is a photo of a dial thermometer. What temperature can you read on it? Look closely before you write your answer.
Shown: 520 °F
